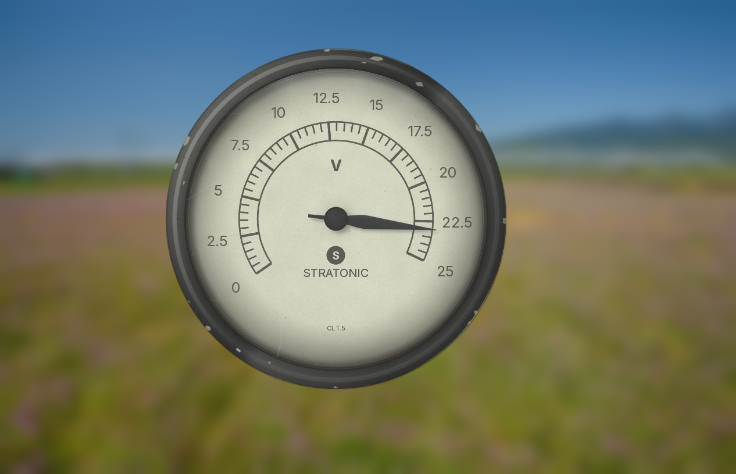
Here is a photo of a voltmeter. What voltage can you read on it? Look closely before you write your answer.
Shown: 23 V
